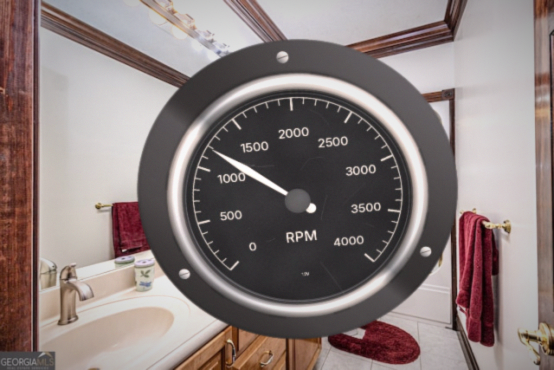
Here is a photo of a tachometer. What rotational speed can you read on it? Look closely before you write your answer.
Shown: 1200 rpm
